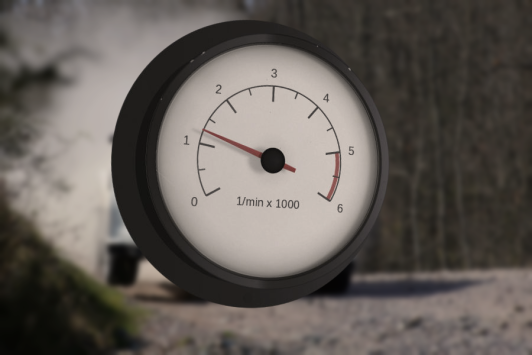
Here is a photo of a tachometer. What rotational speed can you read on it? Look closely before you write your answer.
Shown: 1250 rpm
